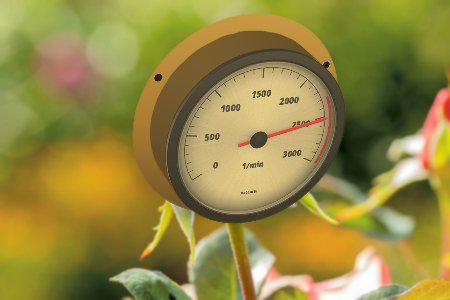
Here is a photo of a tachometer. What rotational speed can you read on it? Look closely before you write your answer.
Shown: 2500 rpm
